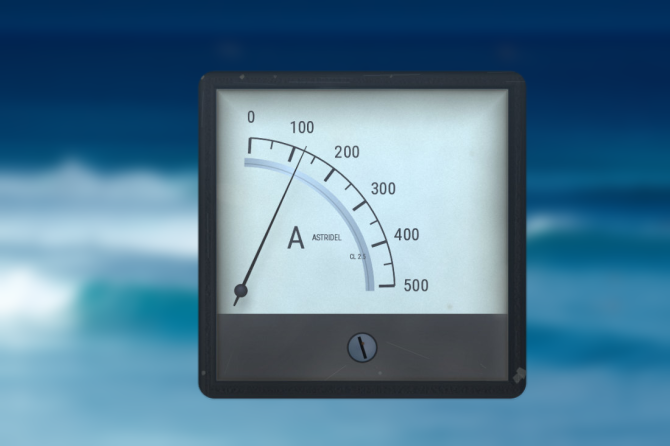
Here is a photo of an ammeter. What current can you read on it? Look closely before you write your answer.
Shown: 125 A
